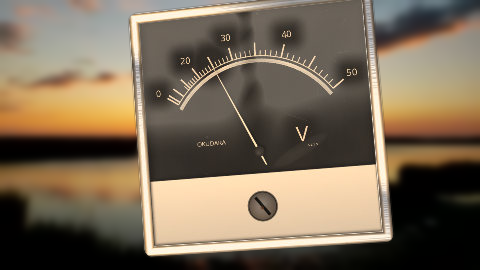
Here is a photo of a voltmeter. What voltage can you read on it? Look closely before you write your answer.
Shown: 25 V
